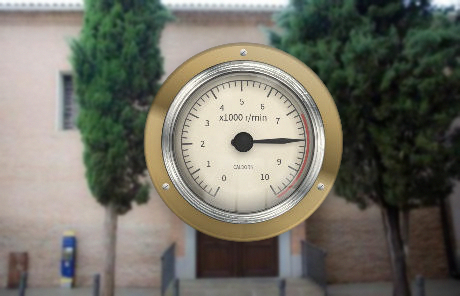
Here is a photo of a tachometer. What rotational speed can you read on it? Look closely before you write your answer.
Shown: 8000 rpm
